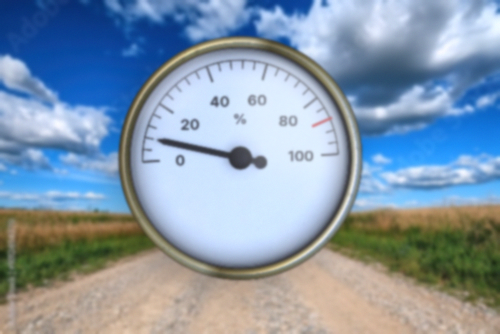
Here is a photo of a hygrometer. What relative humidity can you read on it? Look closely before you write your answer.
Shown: 8 %
